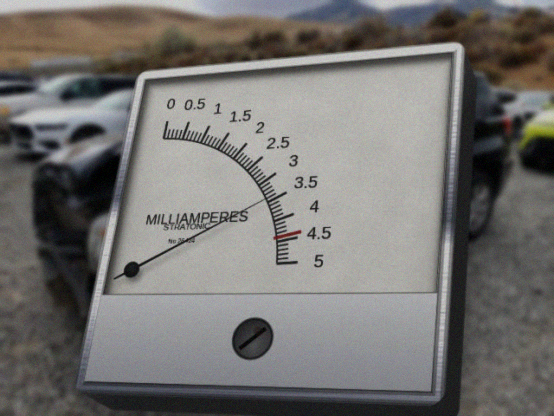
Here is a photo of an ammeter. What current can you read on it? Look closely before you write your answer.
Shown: 3.5 mA
